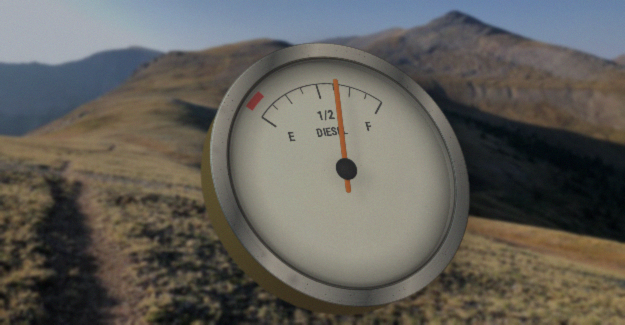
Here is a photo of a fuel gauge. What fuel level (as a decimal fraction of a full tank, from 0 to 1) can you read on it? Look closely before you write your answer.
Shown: 0.625
